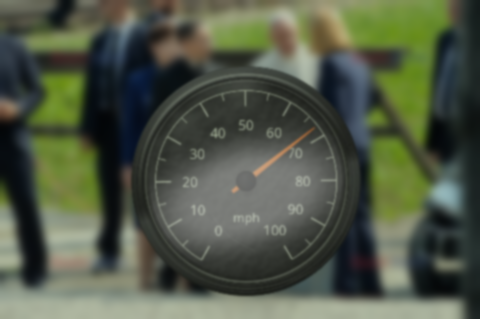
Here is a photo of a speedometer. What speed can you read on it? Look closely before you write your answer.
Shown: 67.5 mph
